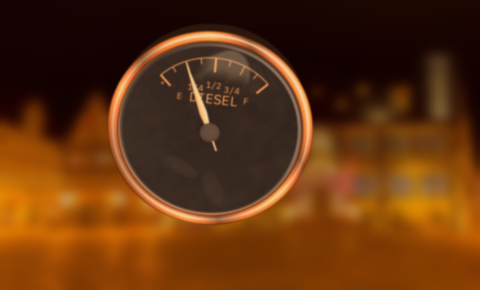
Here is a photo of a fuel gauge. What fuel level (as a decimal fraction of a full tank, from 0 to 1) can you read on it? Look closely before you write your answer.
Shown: 0.25
